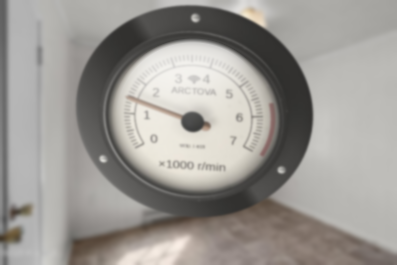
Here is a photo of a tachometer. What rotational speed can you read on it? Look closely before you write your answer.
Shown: 1500 rpm
